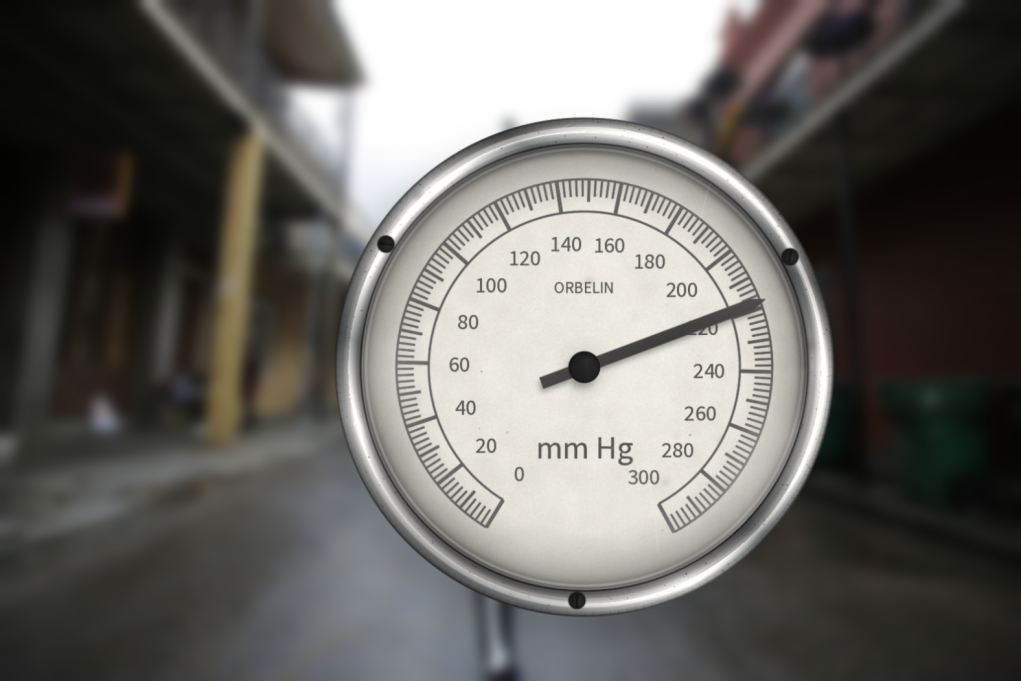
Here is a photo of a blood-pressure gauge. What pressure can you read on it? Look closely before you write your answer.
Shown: 218 mmHg
